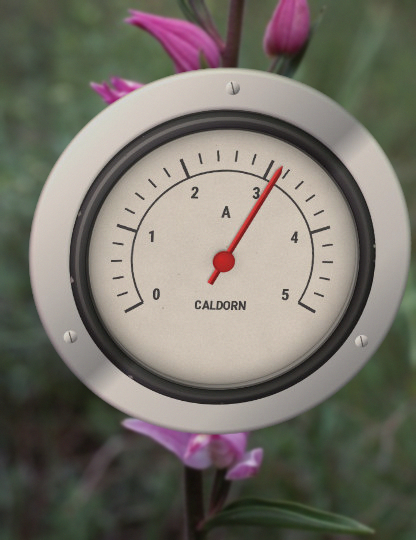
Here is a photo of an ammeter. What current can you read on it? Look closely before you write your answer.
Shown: 3.1 A
